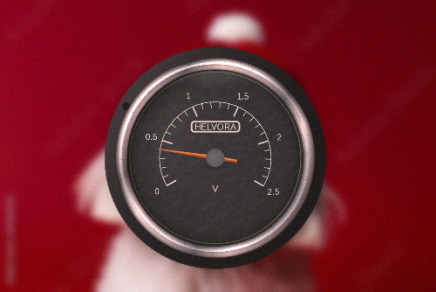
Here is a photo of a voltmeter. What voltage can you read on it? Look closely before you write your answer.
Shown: 0.4 V
